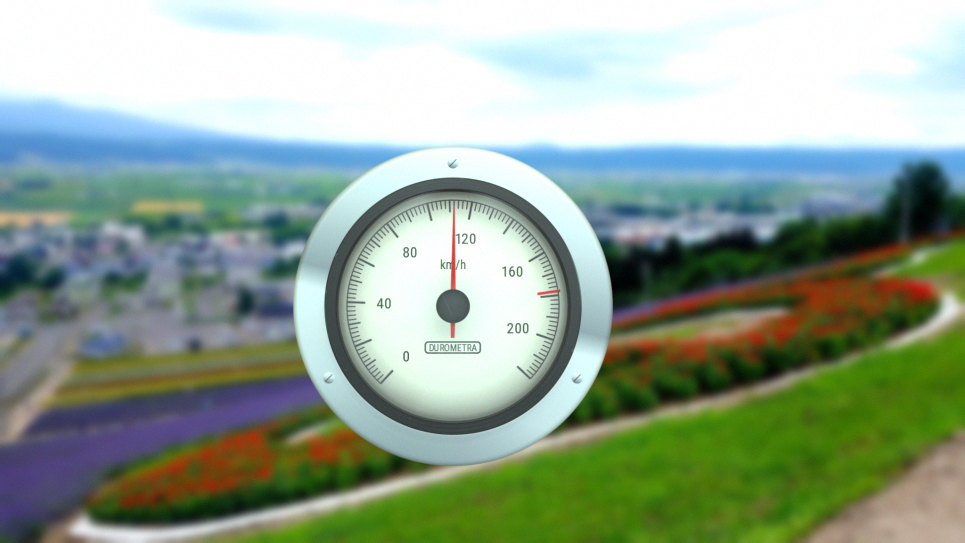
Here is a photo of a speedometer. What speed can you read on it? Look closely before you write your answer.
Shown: 112 km/h
